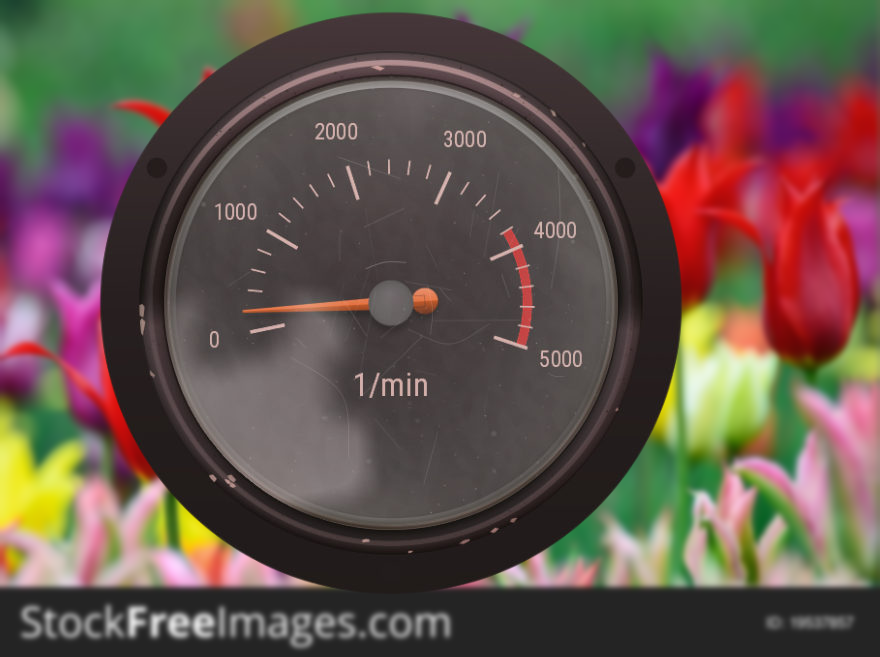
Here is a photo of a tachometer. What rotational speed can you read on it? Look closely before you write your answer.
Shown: 200 rpm
